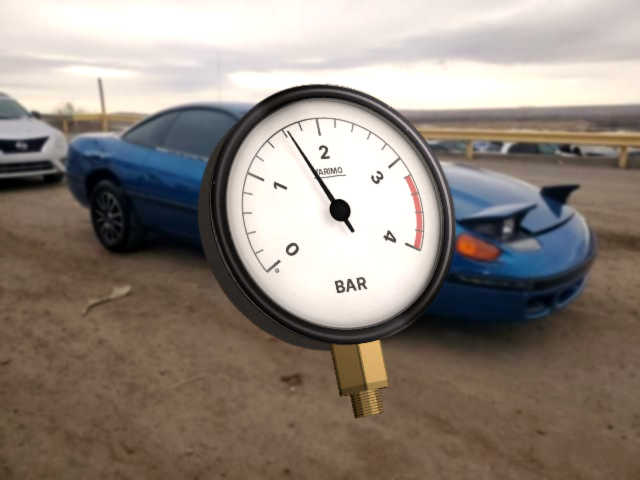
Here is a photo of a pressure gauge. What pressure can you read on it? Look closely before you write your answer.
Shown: 1.6 bar
